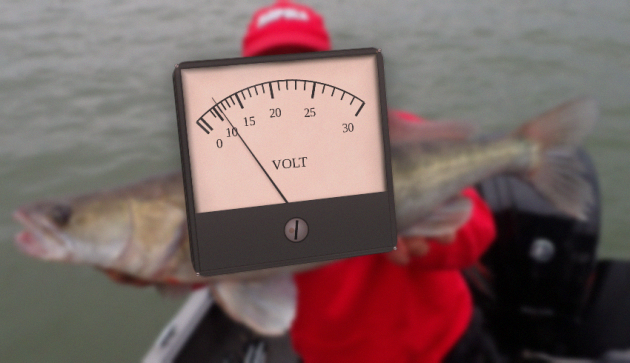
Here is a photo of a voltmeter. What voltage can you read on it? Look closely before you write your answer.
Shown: 11 V
